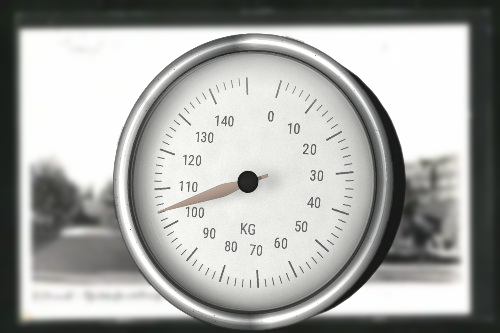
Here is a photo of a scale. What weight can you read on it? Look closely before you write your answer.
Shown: 104 kg
